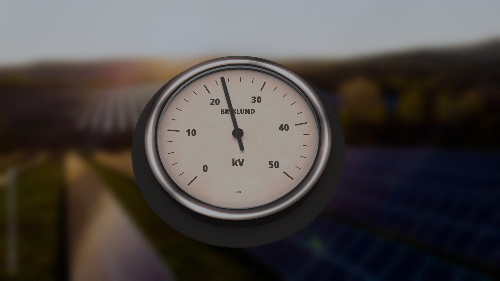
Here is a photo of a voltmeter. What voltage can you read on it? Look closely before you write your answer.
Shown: 23 kV
